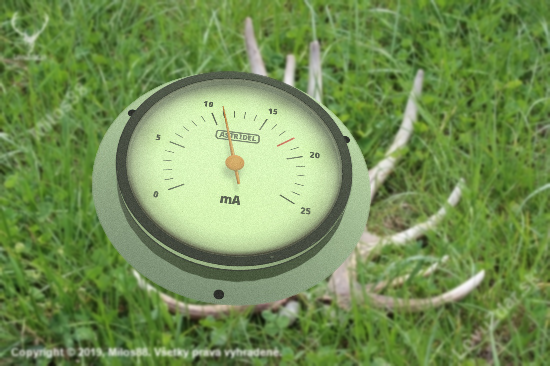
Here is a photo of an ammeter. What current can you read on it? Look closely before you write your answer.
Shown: 11 mA
